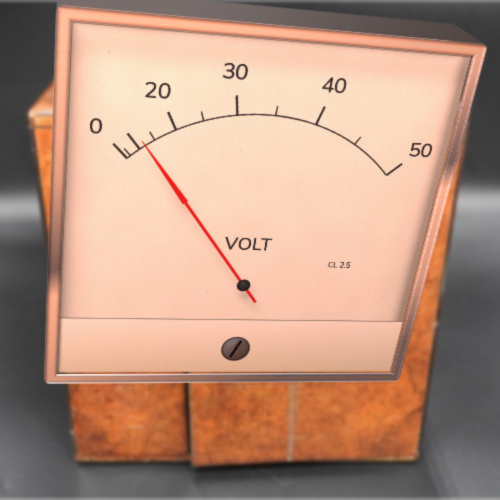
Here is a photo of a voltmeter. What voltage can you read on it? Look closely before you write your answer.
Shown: 12.5 V
